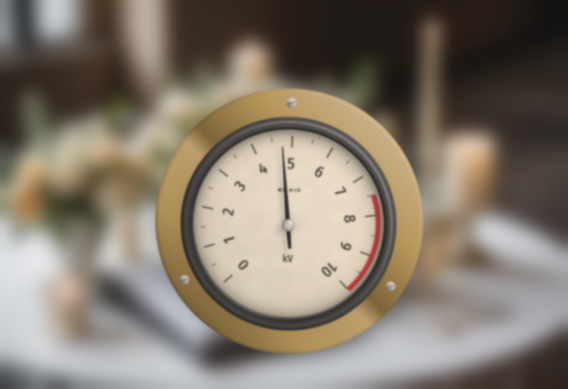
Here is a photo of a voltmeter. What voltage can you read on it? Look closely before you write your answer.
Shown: 4.75 kV
